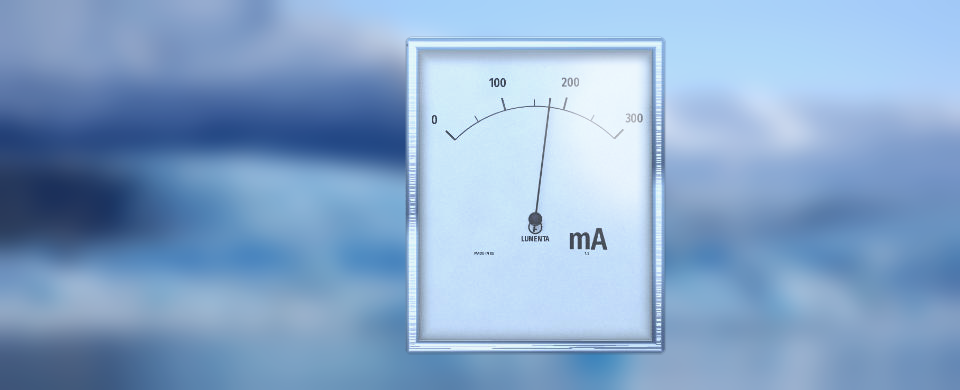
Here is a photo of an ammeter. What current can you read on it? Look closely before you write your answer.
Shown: 175 mA
